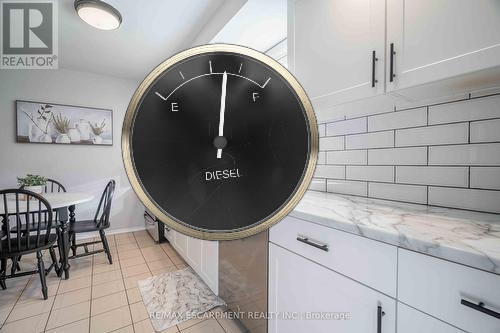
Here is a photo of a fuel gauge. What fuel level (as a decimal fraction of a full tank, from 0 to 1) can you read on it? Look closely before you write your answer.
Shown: 0.625
